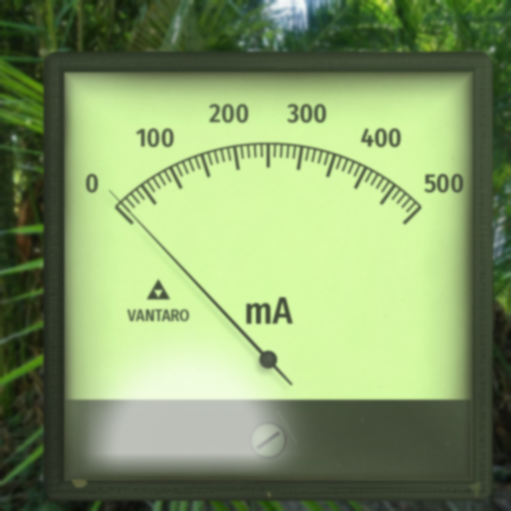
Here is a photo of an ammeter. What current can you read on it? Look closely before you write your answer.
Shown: 10 mA
